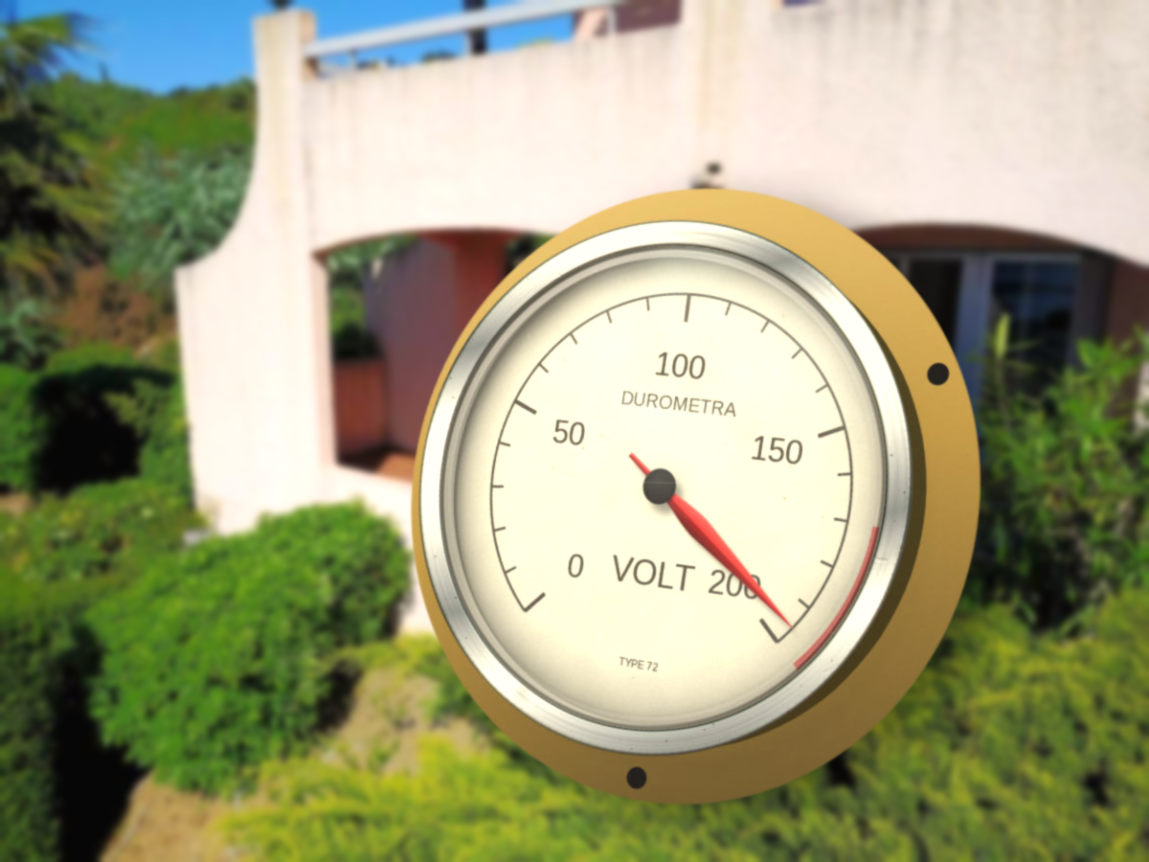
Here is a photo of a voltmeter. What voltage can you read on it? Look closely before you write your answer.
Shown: 195 V
